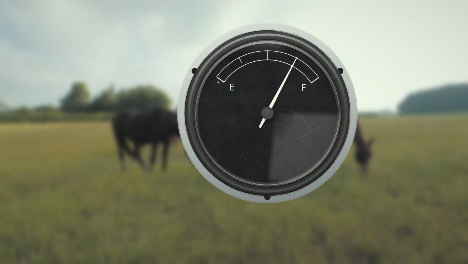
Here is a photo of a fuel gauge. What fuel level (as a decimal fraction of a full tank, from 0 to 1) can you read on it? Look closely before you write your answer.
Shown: 0.75
